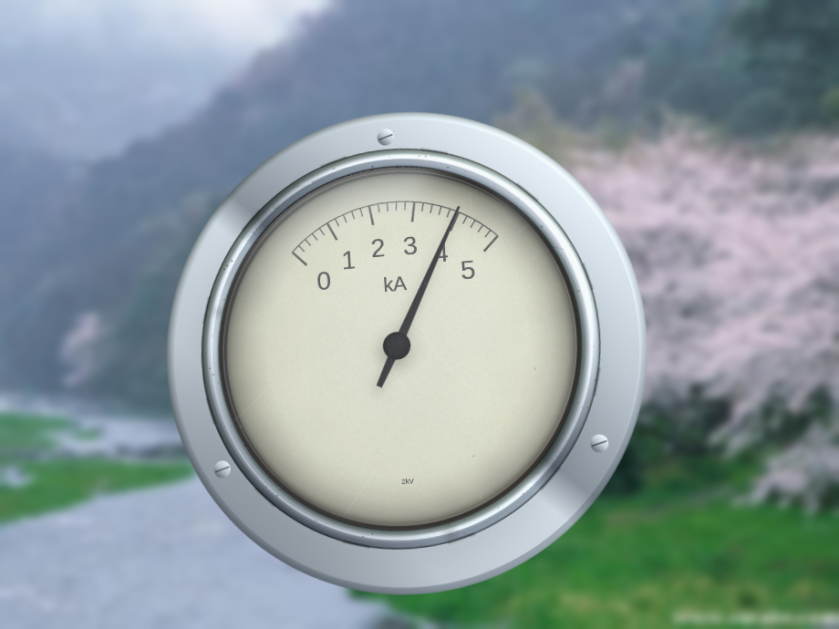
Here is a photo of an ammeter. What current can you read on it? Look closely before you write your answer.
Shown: 4 kA
